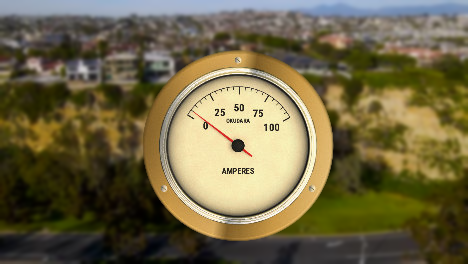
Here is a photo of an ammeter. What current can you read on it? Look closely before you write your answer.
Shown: 5 A
